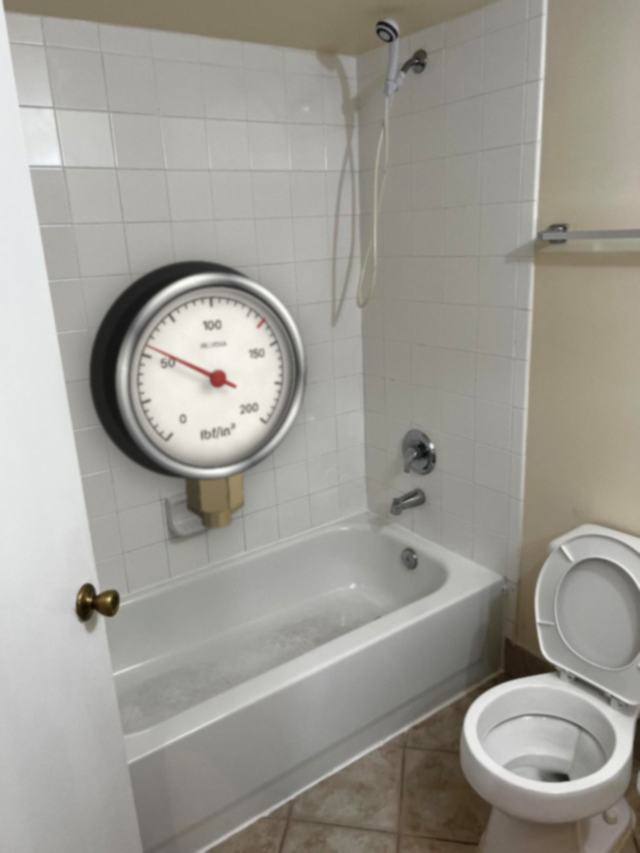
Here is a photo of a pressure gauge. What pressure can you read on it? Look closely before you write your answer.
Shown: 55 psi
